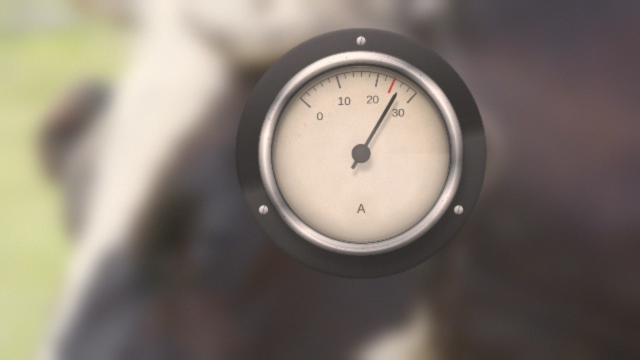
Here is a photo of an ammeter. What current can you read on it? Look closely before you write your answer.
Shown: 26 A
